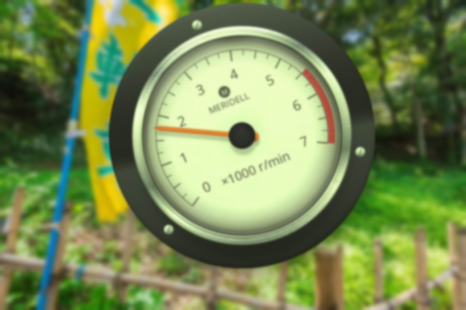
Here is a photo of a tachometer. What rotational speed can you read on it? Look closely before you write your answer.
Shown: 1750 rpm
